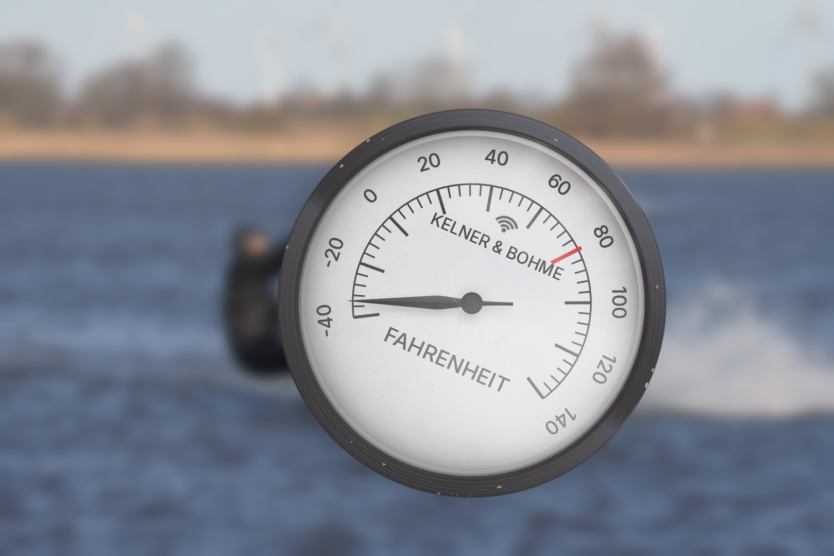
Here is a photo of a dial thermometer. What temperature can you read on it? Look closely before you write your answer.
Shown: -34 °F
